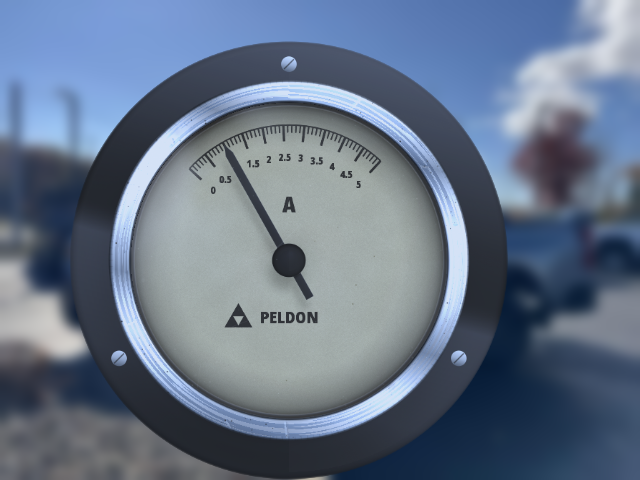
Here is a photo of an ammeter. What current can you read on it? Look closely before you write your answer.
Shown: 1 A
